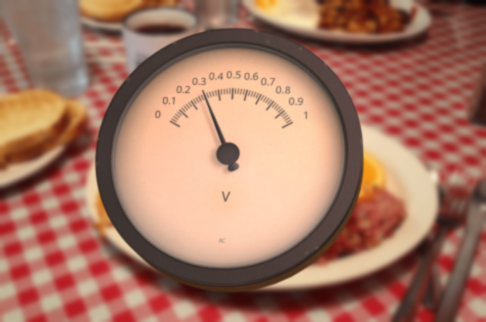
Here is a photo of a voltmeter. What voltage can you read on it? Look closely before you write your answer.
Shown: 0.3 V
